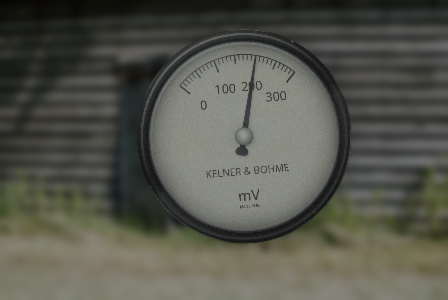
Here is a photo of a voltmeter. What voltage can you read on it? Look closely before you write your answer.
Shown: 200 mV
